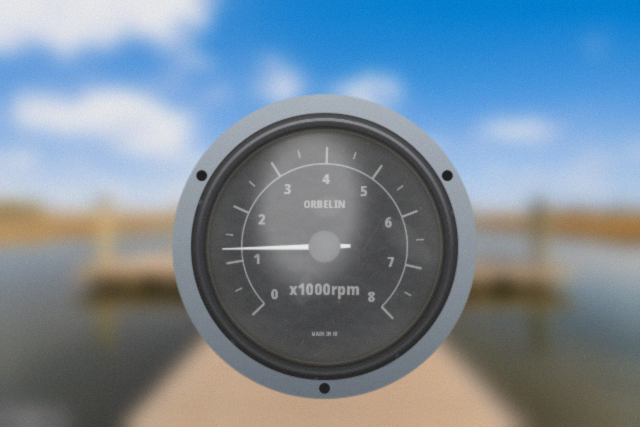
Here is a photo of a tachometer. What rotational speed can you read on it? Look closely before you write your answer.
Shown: 1250 rpm
